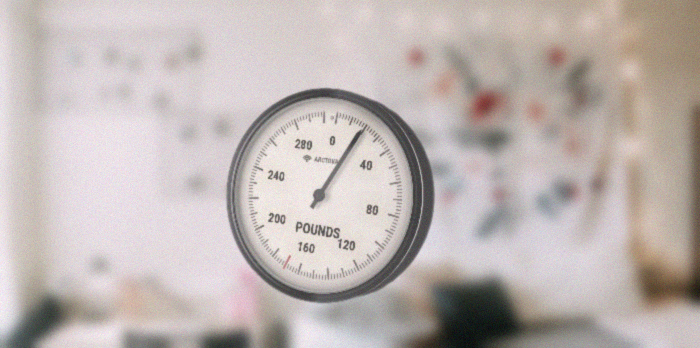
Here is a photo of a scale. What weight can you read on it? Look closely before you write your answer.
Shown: 20 lb
